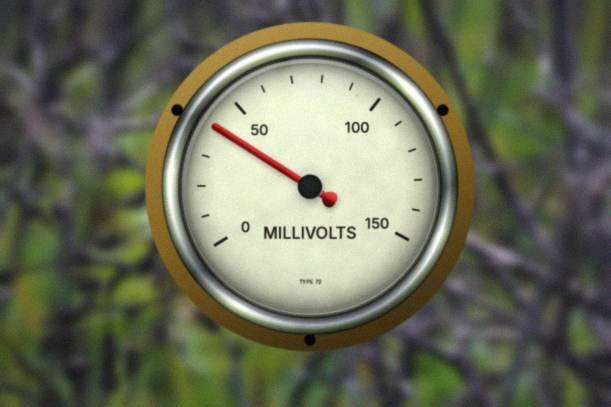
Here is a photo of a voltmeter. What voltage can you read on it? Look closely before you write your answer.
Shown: 40 mV
